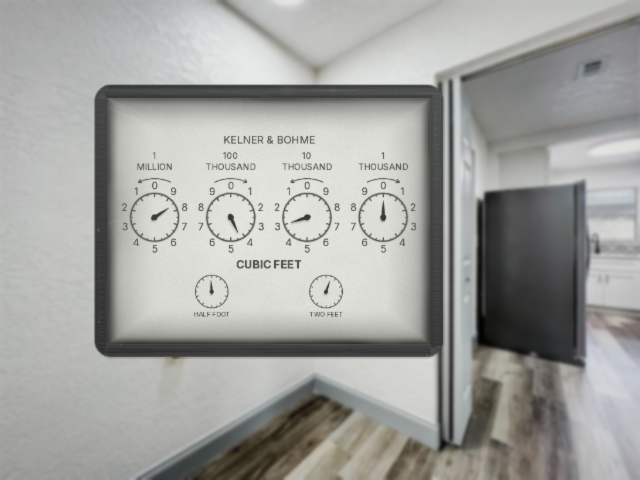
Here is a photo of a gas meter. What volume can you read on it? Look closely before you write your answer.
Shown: 843000 ft³
